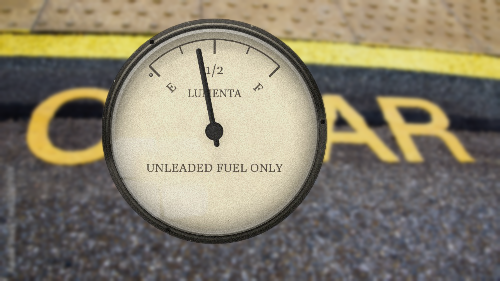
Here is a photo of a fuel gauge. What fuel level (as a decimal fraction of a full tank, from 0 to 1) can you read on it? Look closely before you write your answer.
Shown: 0.375
